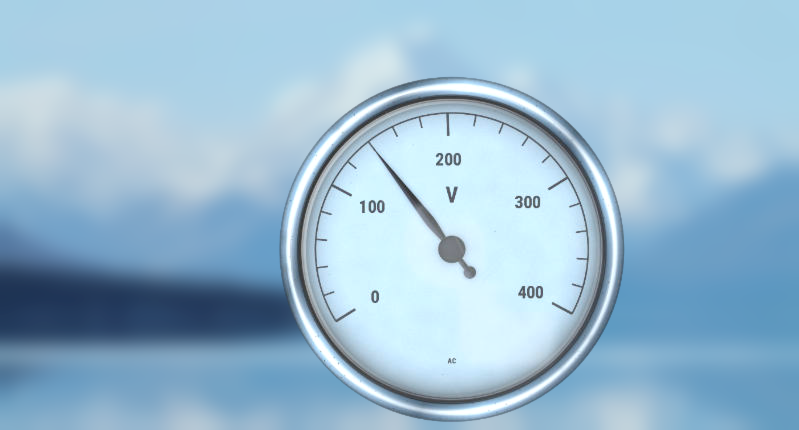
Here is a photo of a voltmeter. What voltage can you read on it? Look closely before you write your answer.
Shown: 140 V
